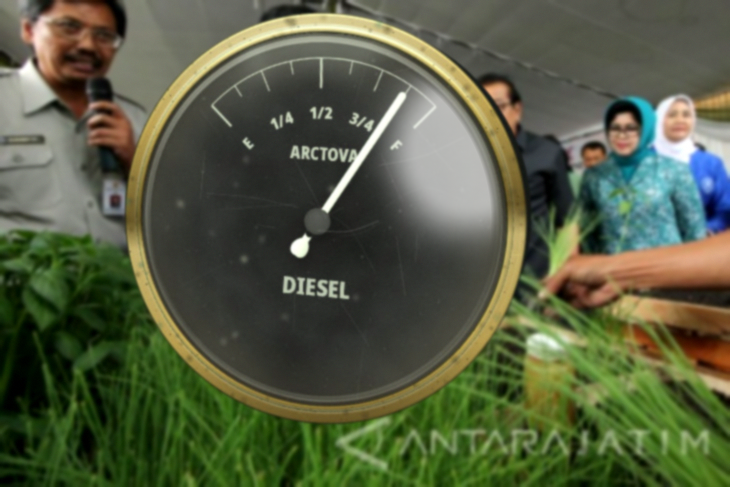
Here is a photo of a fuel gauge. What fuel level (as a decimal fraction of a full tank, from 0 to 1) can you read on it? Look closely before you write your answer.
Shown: 0.875
